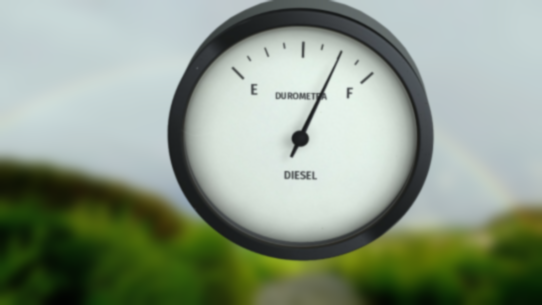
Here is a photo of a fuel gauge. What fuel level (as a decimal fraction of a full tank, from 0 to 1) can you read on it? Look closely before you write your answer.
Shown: 0.75
